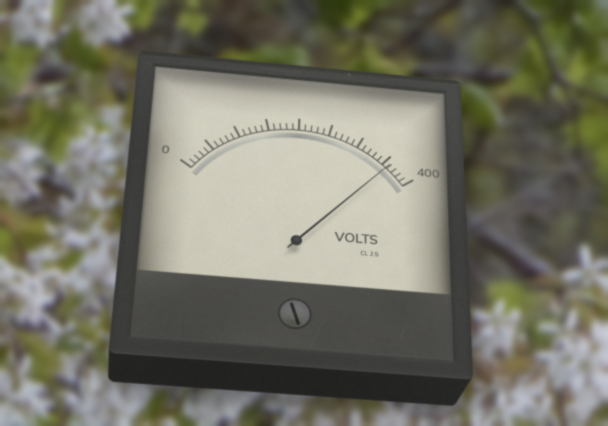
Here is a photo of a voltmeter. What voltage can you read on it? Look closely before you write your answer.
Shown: 360 V
